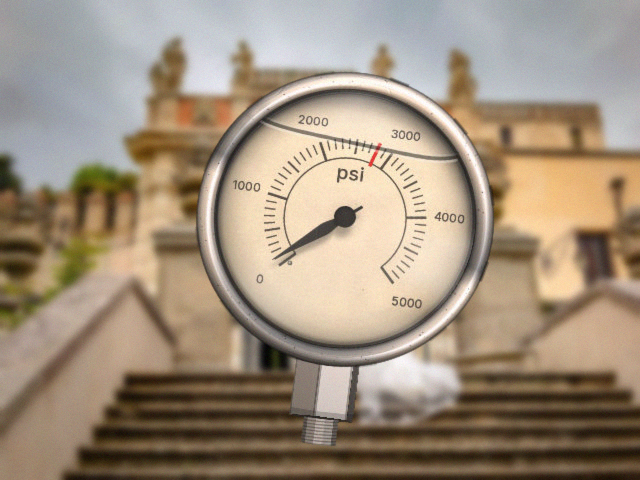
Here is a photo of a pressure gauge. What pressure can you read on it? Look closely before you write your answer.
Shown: 100 psi
